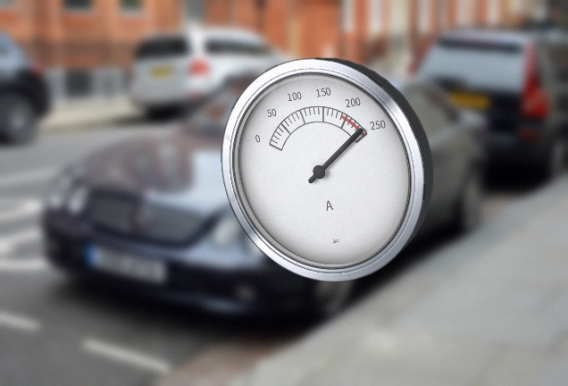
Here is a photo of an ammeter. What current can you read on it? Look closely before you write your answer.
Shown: 240 A
